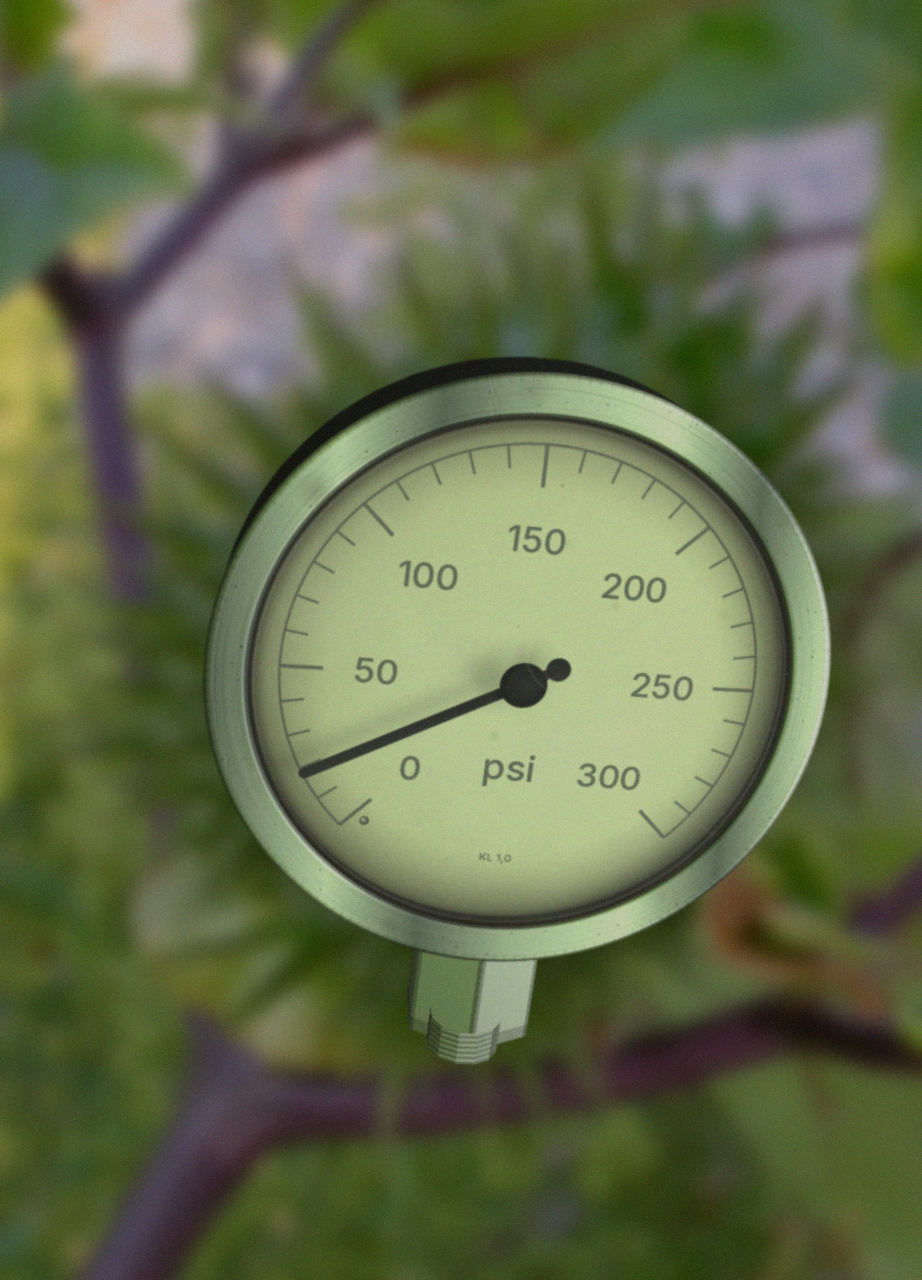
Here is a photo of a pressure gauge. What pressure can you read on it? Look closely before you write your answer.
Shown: 20 psi
